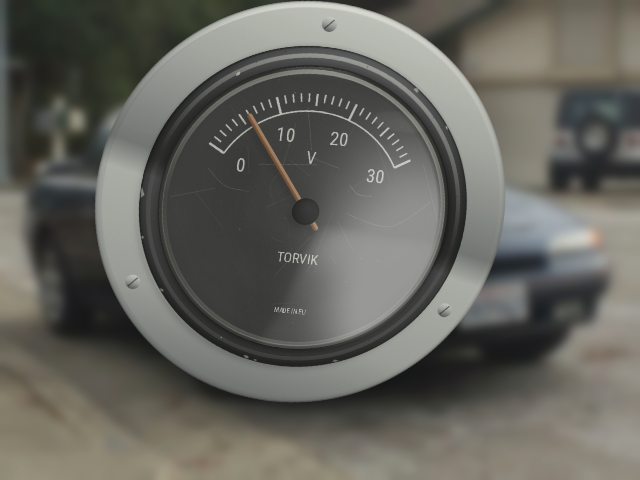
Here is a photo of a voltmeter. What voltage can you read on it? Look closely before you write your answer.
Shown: 6 V
